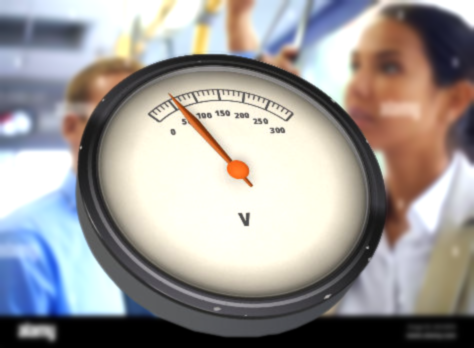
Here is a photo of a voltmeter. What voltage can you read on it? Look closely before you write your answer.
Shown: 50 V
